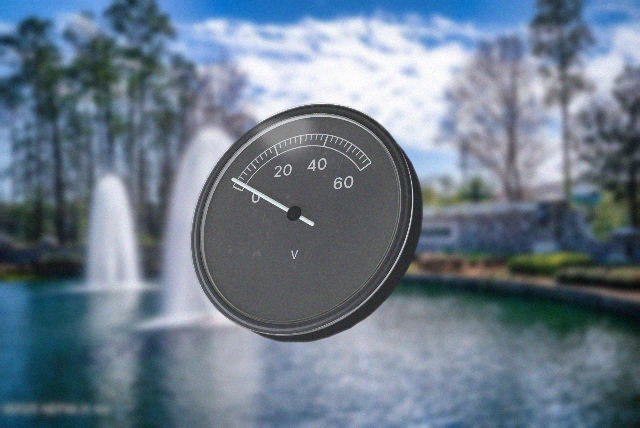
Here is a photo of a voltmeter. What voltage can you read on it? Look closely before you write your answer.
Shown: 2 V
